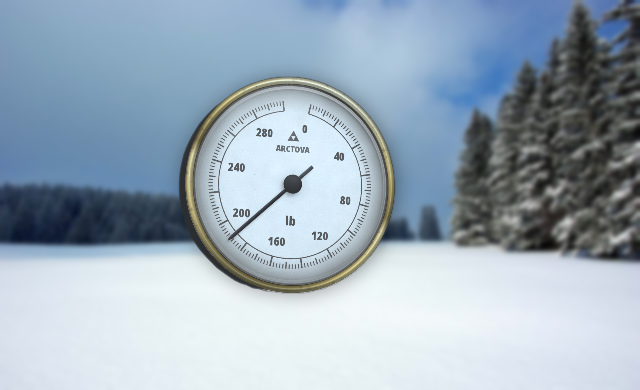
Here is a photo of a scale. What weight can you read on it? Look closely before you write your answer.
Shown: 190 lb
